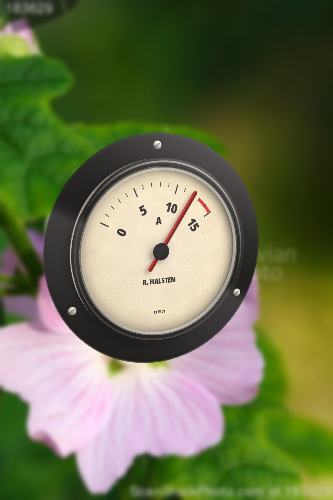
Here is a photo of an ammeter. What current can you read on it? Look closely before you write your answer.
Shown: 12 A
